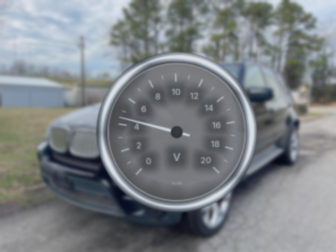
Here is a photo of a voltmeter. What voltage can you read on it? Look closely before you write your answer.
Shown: 4.5 V
